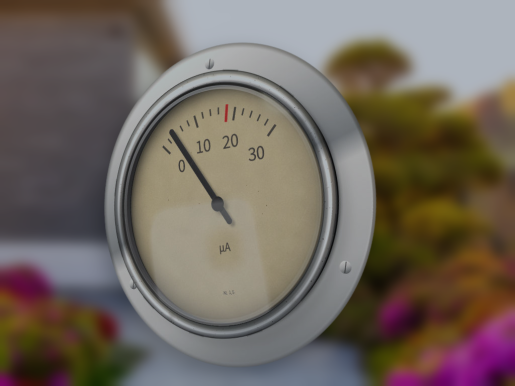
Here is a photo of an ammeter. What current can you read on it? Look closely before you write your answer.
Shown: 4 µA
